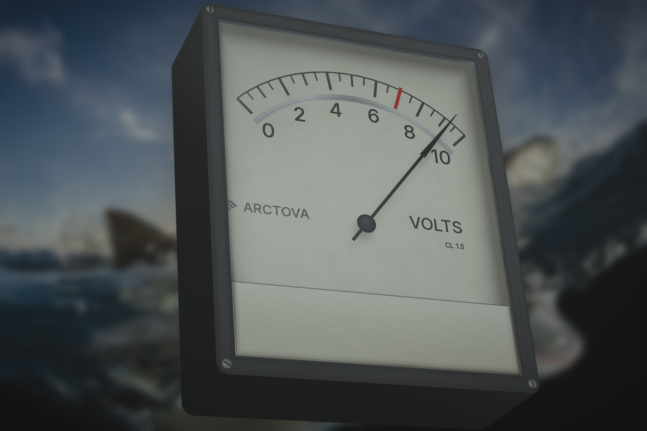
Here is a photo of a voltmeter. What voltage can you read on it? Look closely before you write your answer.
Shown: 9.25 V
